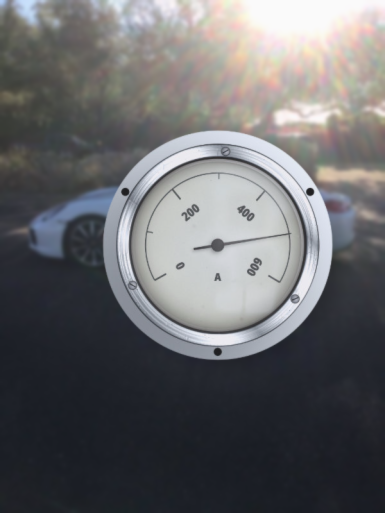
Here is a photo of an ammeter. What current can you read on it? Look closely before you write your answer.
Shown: 500 A
